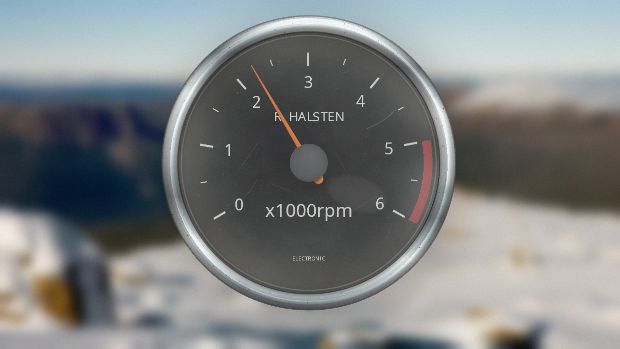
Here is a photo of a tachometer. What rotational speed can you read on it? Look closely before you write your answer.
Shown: 2250 rpm
